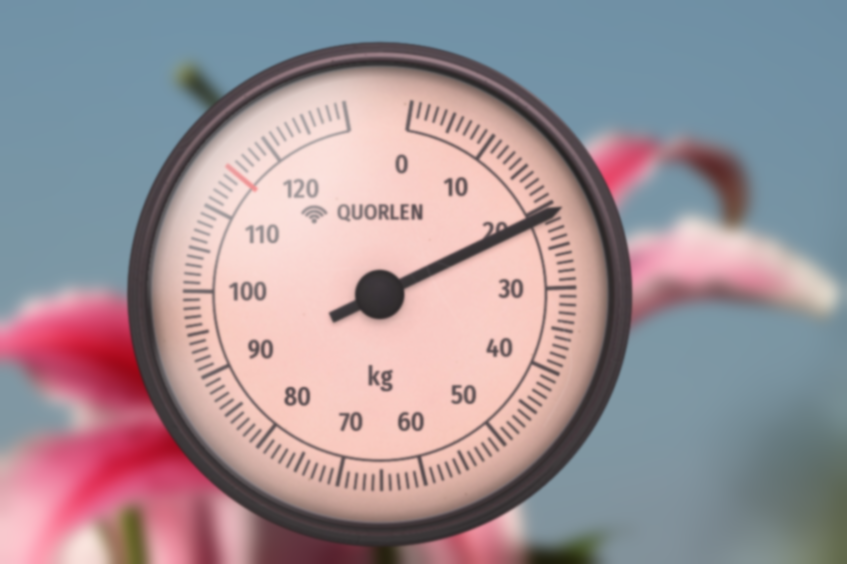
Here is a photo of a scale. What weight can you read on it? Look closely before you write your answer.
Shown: 21 kg
